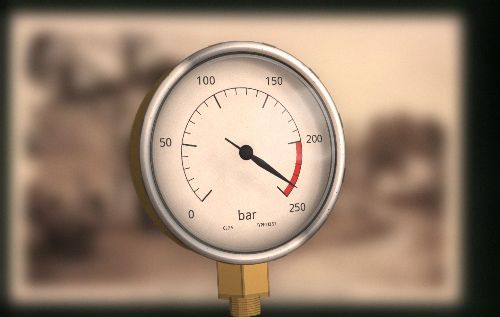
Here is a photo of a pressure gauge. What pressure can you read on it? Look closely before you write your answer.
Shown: 240 bar
